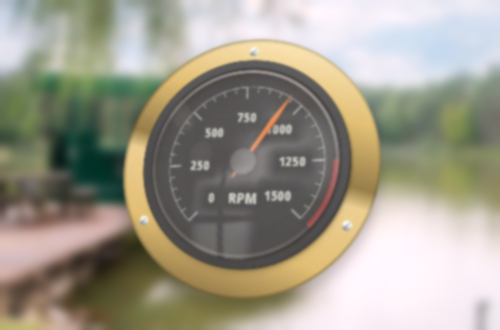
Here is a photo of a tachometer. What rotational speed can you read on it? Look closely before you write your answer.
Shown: 950 rpm
